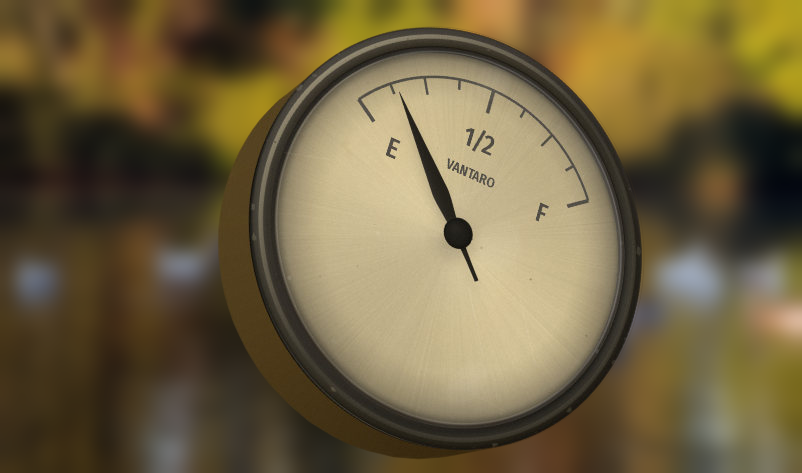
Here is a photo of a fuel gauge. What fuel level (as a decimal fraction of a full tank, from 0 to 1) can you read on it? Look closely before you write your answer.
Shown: 0.125
